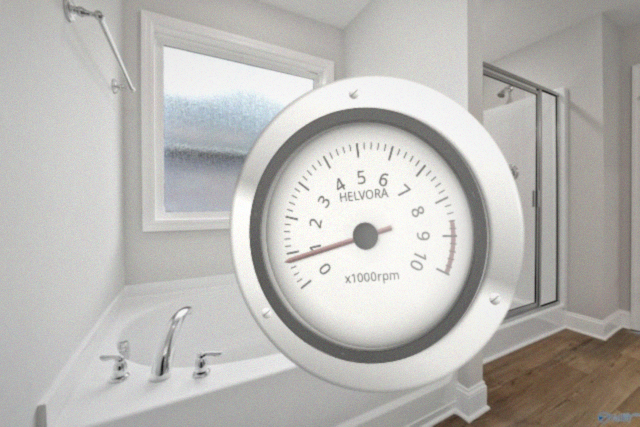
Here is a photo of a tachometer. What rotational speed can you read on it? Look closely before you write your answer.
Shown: 800 rpm
